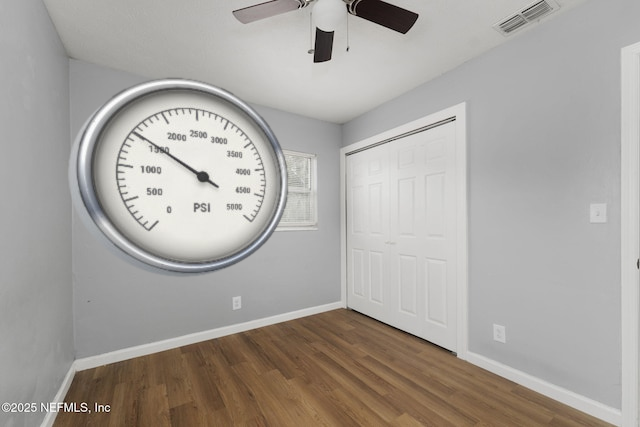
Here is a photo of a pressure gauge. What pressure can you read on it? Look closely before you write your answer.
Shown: 1500 psi
